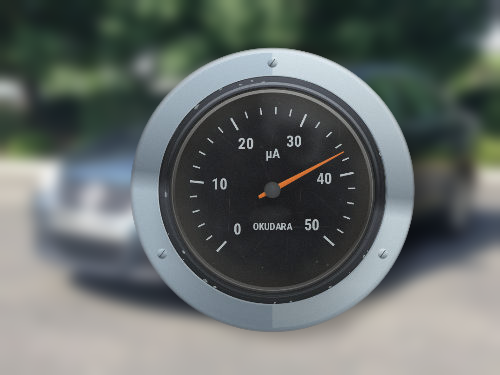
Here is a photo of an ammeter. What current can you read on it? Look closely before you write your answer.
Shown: 37 µA
